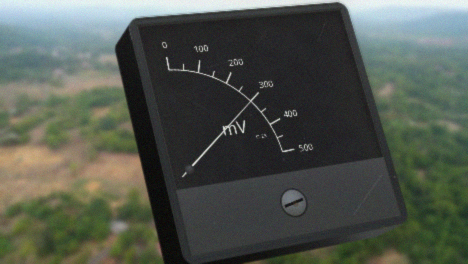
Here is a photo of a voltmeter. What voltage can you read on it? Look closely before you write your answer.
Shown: 300 mV
